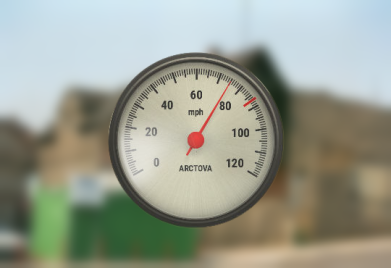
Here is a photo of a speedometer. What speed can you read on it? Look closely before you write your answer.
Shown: 75 mph
